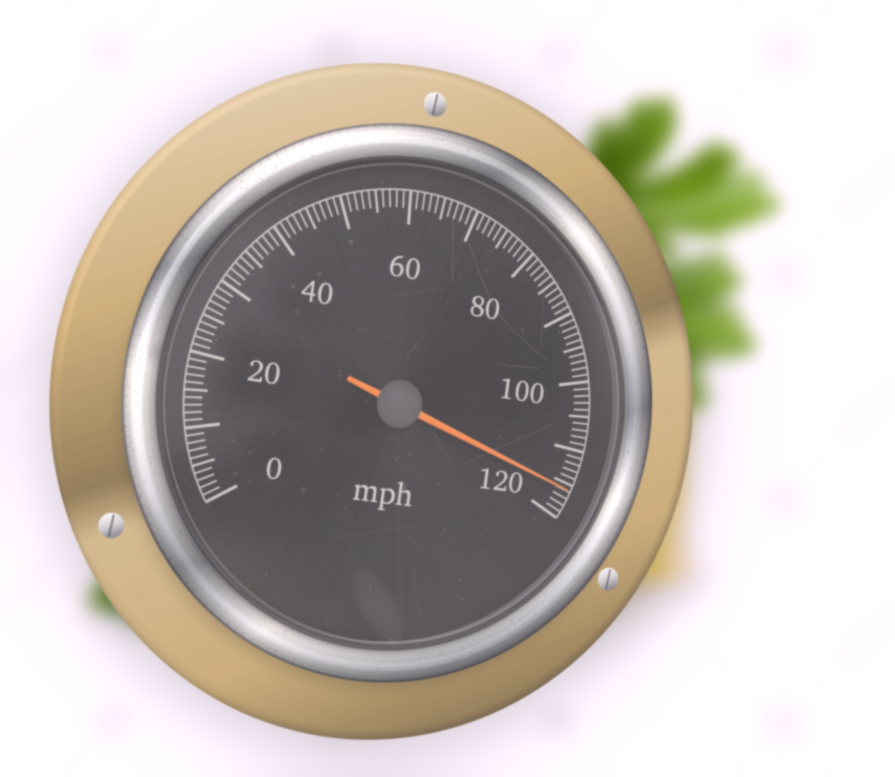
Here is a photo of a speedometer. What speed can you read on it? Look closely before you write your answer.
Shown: 116 mph
